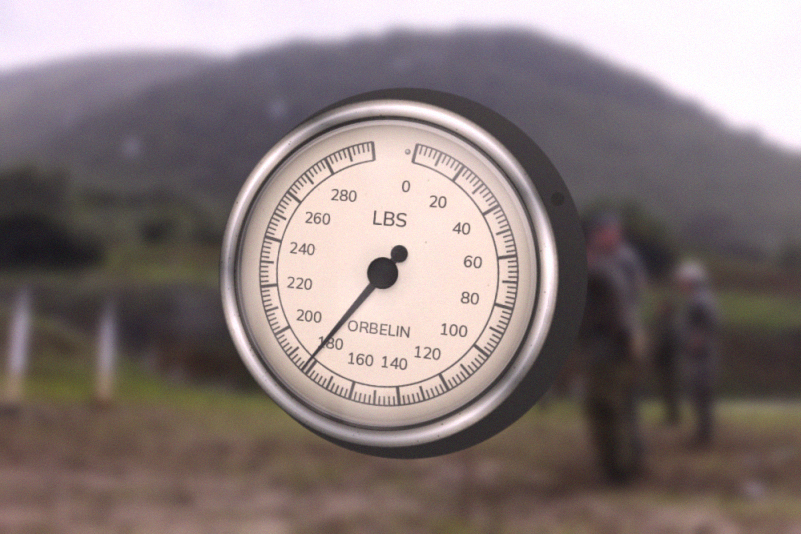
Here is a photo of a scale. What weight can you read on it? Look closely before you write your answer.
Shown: 182 lb
